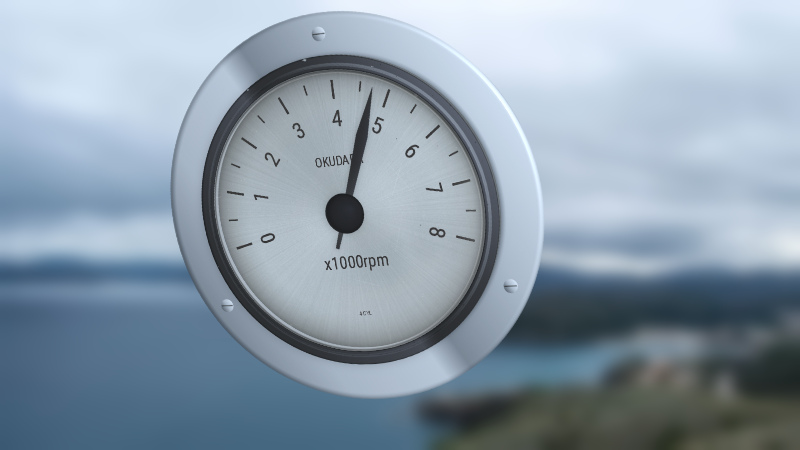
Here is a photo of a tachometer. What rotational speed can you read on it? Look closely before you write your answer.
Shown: 4750 rpm
